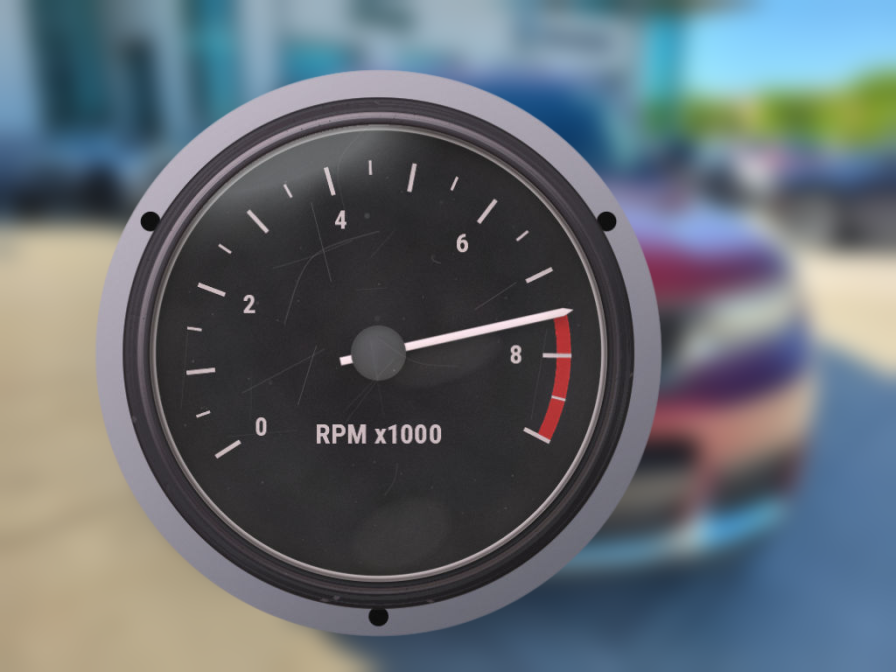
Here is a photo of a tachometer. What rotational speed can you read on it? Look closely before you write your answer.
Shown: 7500 rpm
